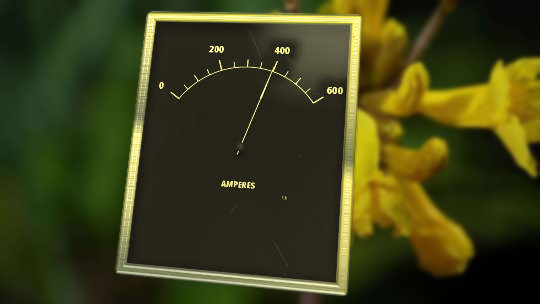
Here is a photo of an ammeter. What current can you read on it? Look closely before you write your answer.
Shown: 400 A
